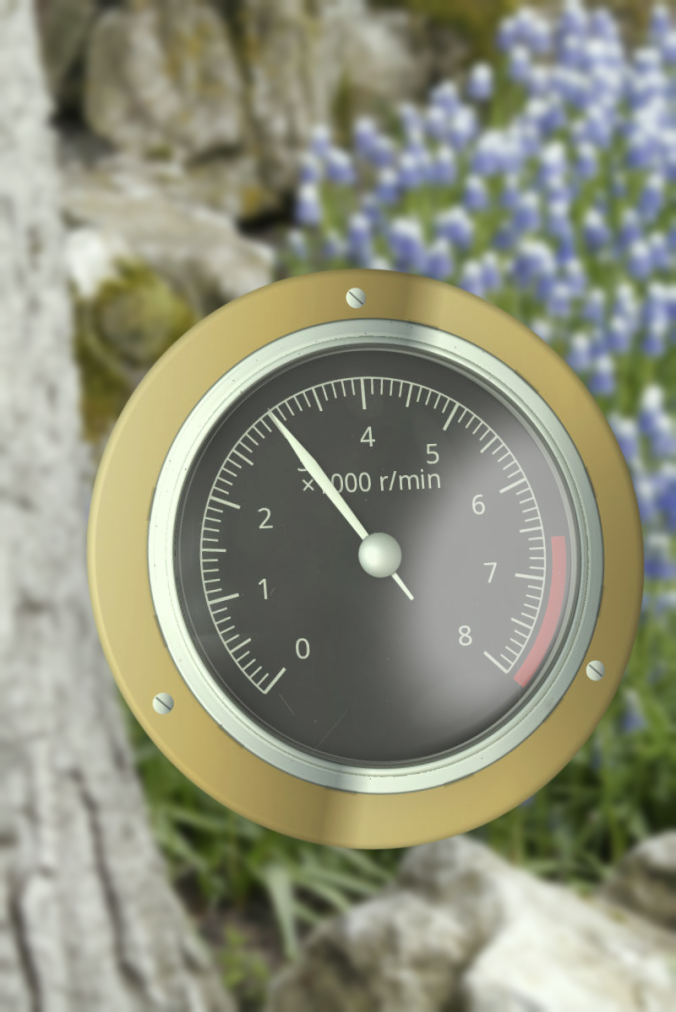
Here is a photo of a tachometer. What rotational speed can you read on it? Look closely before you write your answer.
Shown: 3000 rpm
